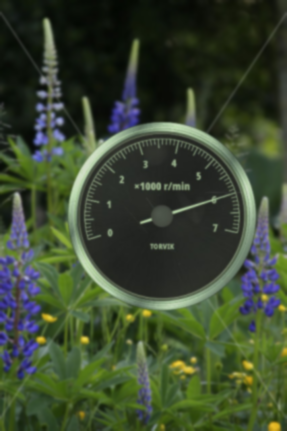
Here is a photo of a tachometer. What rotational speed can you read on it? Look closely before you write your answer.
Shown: 6000 rpm
